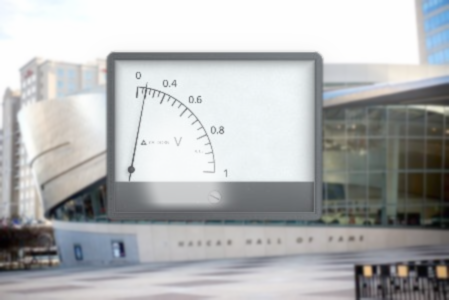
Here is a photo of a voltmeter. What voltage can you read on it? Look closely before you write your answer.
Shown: 0.2 V
